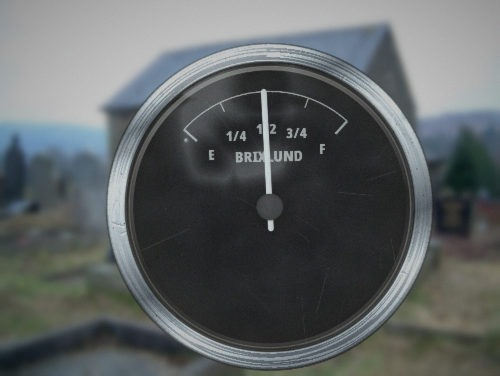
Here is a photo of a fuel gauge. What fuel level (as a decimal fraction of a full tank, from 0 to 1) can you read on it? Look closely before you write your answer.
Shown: 0.5
